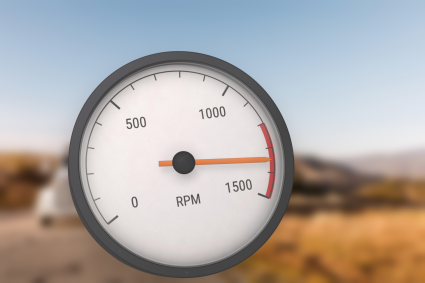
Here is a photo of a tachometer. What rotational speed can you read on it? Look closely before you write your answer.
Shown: 1350 rpm
